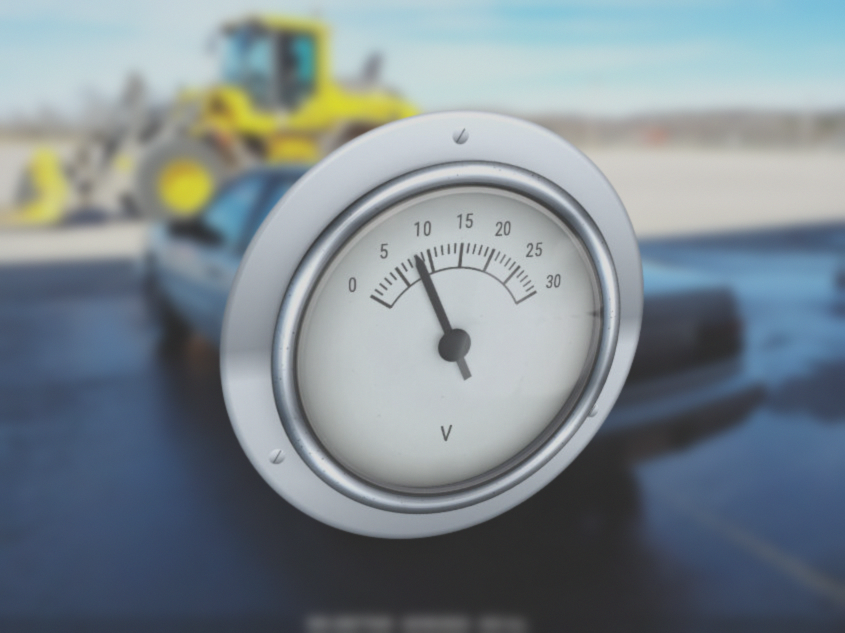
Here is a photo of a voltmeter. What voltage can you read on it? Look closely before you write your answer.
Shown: 8 V
